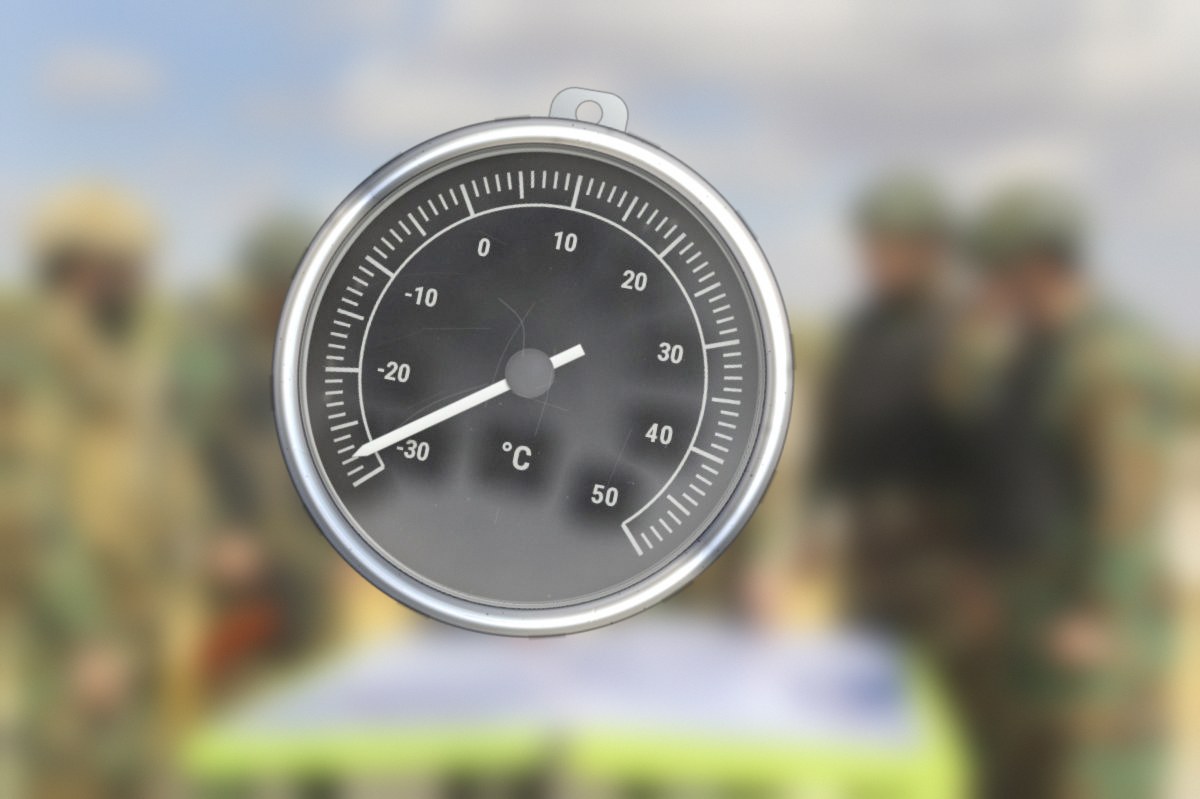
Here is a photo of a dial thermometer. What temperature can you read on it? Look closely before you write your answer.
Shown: -28 °C
